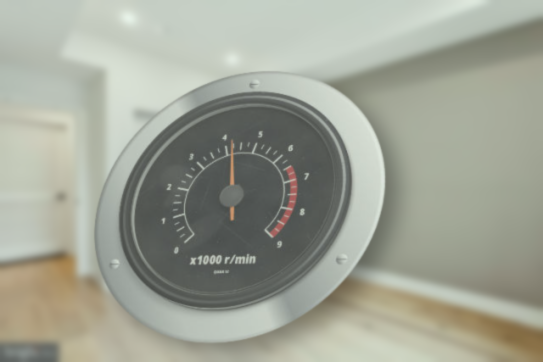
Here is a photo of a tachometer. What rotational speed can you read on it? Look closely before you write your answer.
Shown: 4250 rpm
